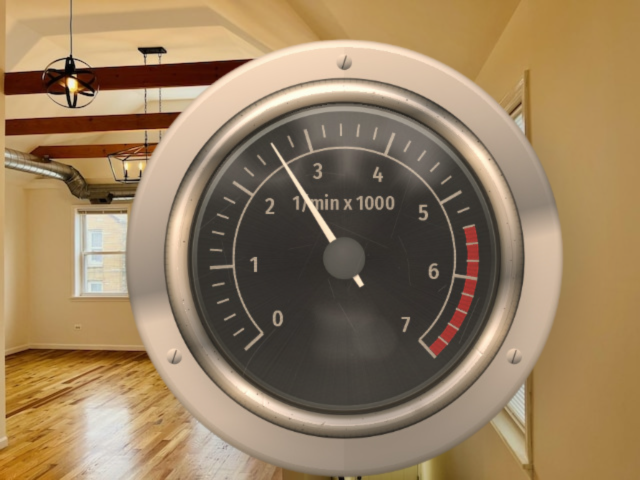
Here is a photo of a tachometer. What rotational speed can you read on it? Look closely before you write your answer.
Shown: 2600 rpm
